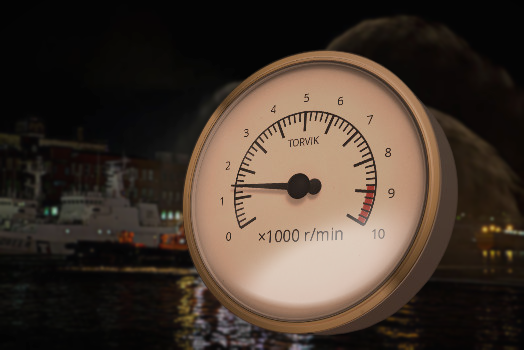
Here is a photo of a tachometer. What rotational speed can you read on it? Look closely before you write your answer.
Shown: 1400 rpm
